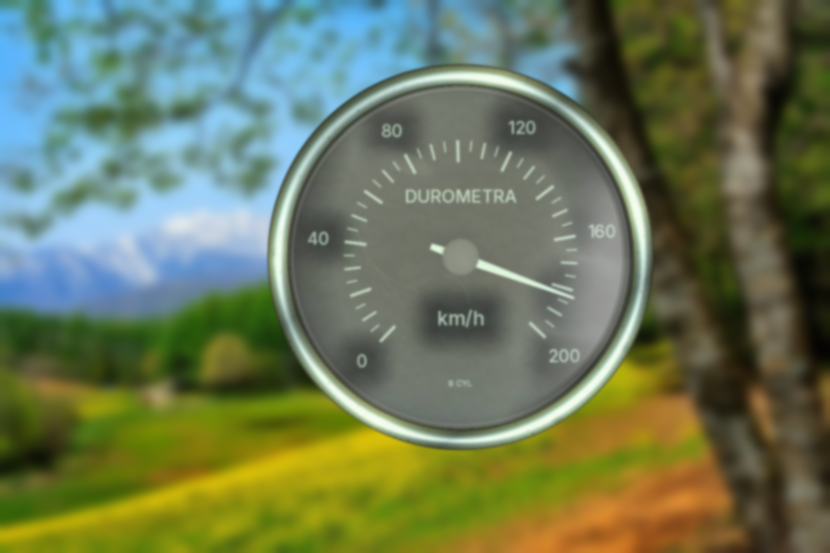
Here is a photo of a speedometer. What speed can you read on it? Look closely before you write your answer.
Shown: 182.5 km/h
